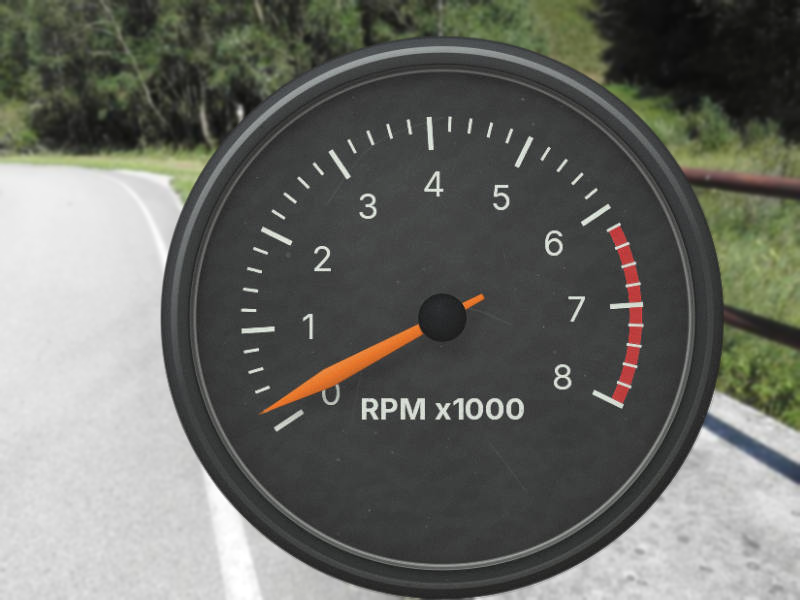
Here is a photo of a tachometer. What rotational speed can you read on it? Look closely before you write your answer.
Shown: 200 rpm
